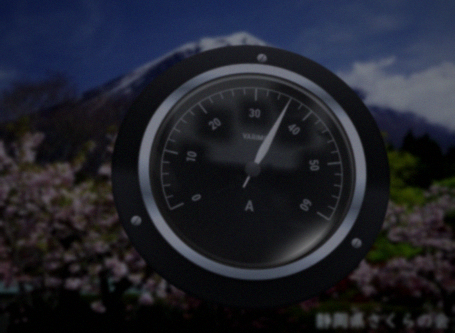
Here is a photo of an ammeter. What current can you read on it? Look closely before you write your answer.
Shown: 36 A
